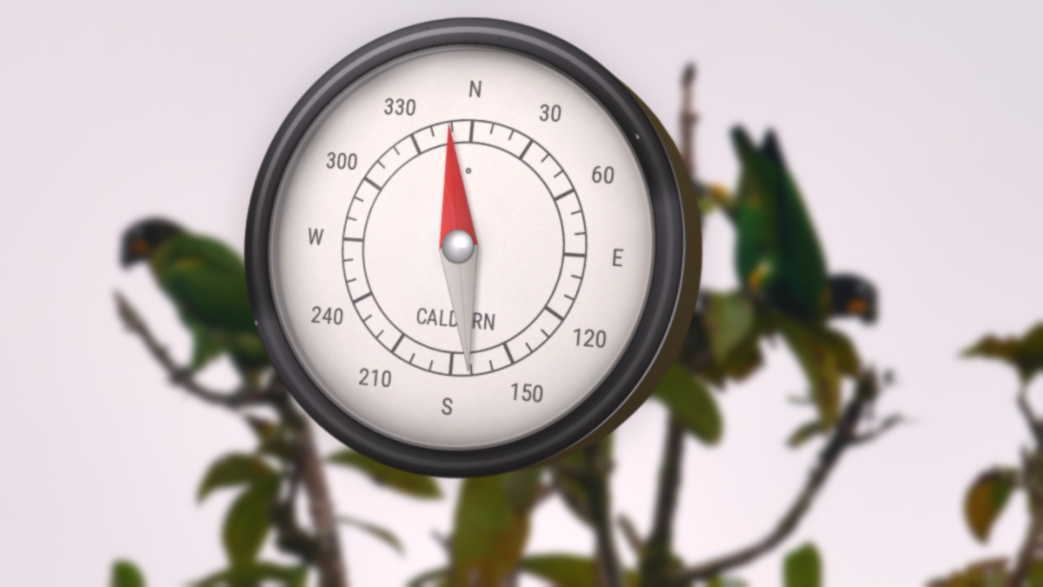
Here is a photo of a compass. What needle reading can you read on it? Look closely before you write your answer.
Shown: 350 °
